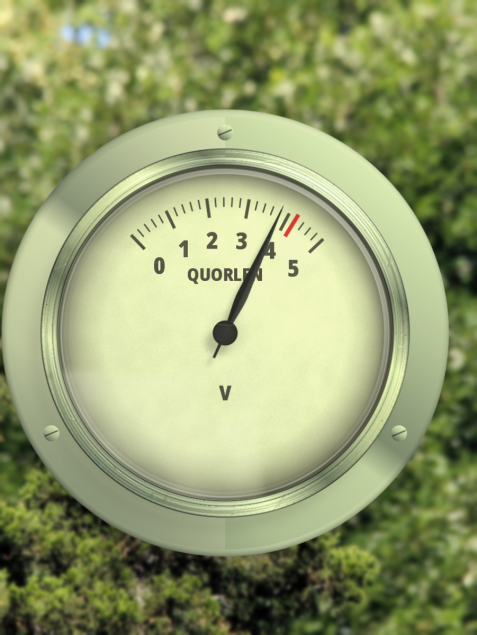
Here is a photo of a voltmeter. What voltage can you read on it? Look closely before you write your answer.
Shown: 3.8 V
